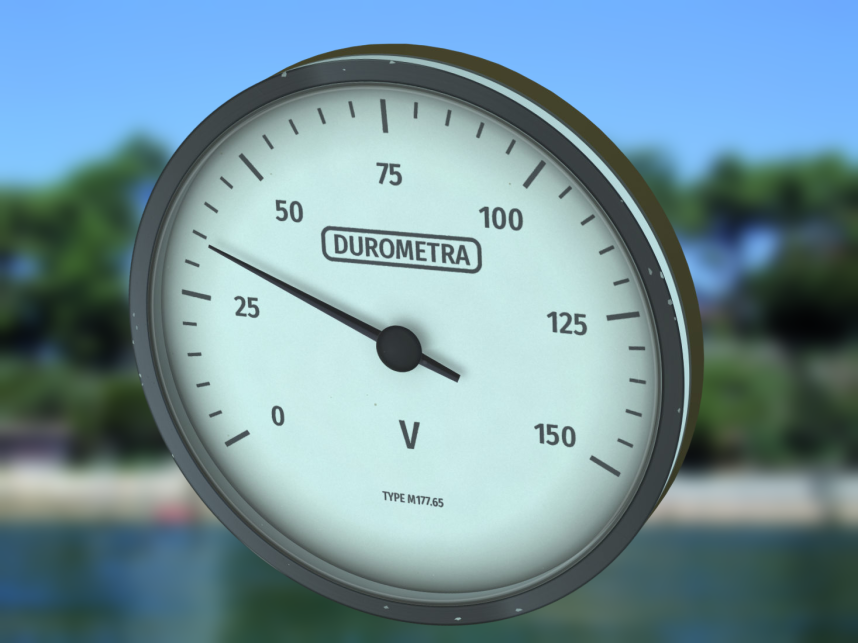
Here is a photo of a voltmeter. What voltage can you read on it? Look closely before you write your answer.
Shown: 35 V
